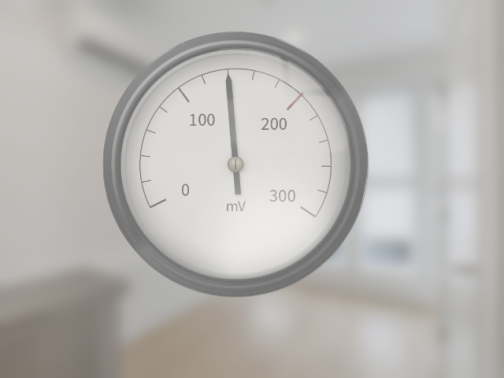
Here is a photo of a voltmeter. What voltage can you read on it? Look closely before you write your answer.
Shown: 140 mV
